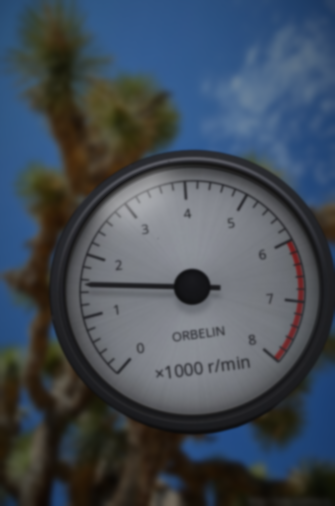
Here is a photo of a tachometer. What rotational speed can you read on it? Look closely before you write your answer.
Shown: 1500 rpm
